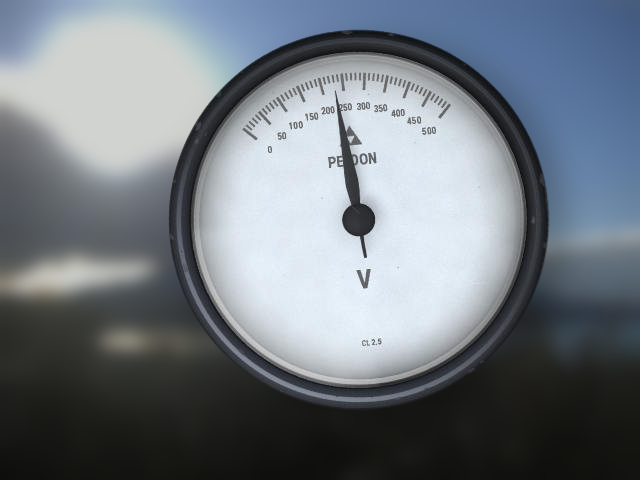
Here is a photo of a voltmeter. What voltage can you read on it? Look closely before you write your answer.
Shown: 230 V
